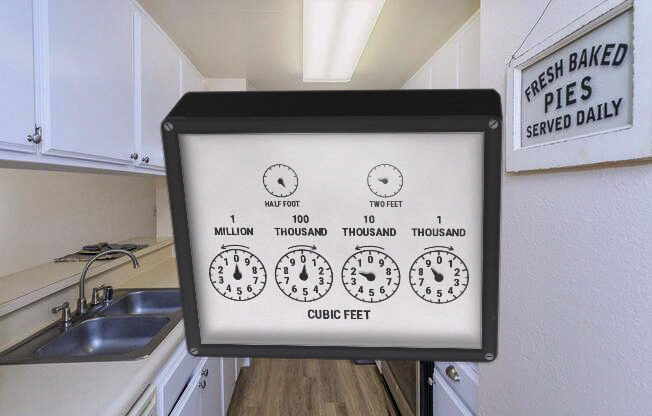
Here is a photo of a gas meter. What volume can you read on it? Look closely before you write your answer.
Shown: 1900 ft³
